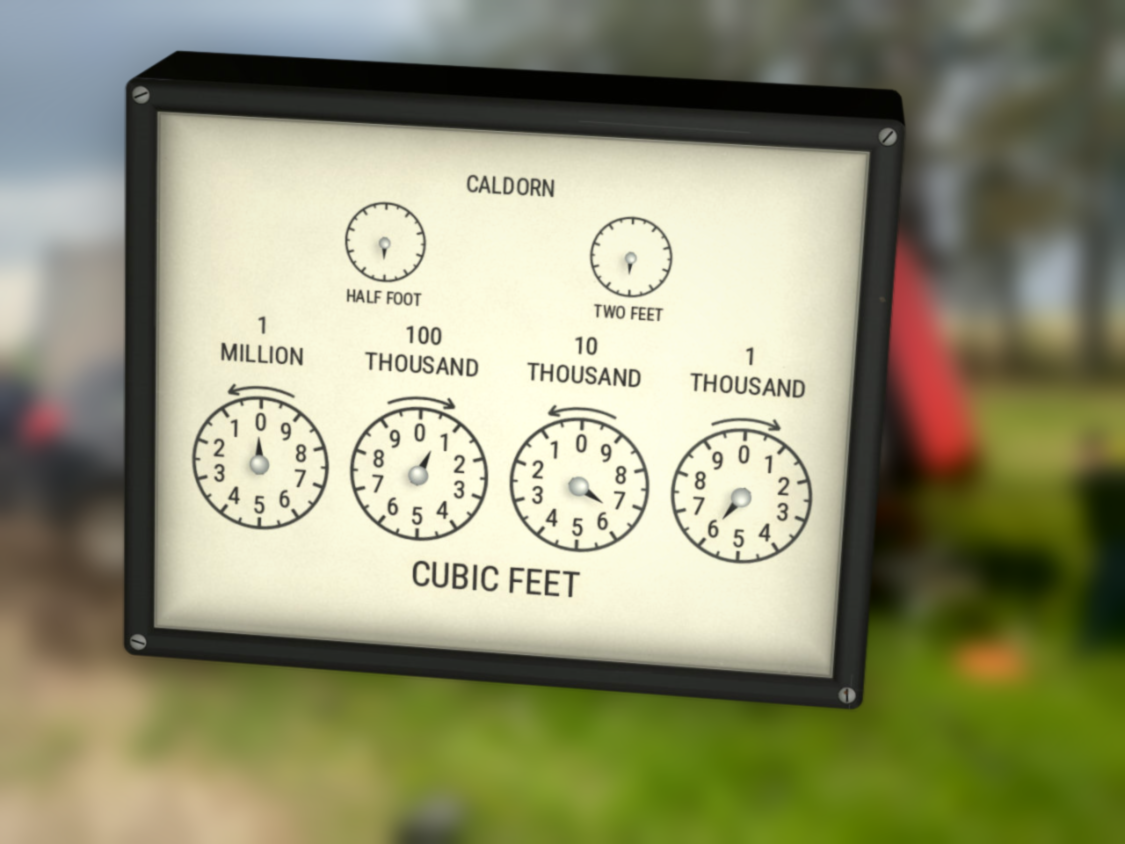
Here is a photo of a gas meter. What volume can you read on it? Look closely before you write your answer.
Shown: 6600 ft³
